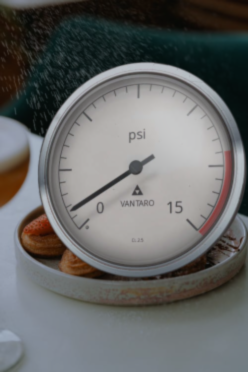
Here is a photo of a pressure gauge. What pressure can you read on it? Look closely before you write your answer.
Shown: 0.75 psi
